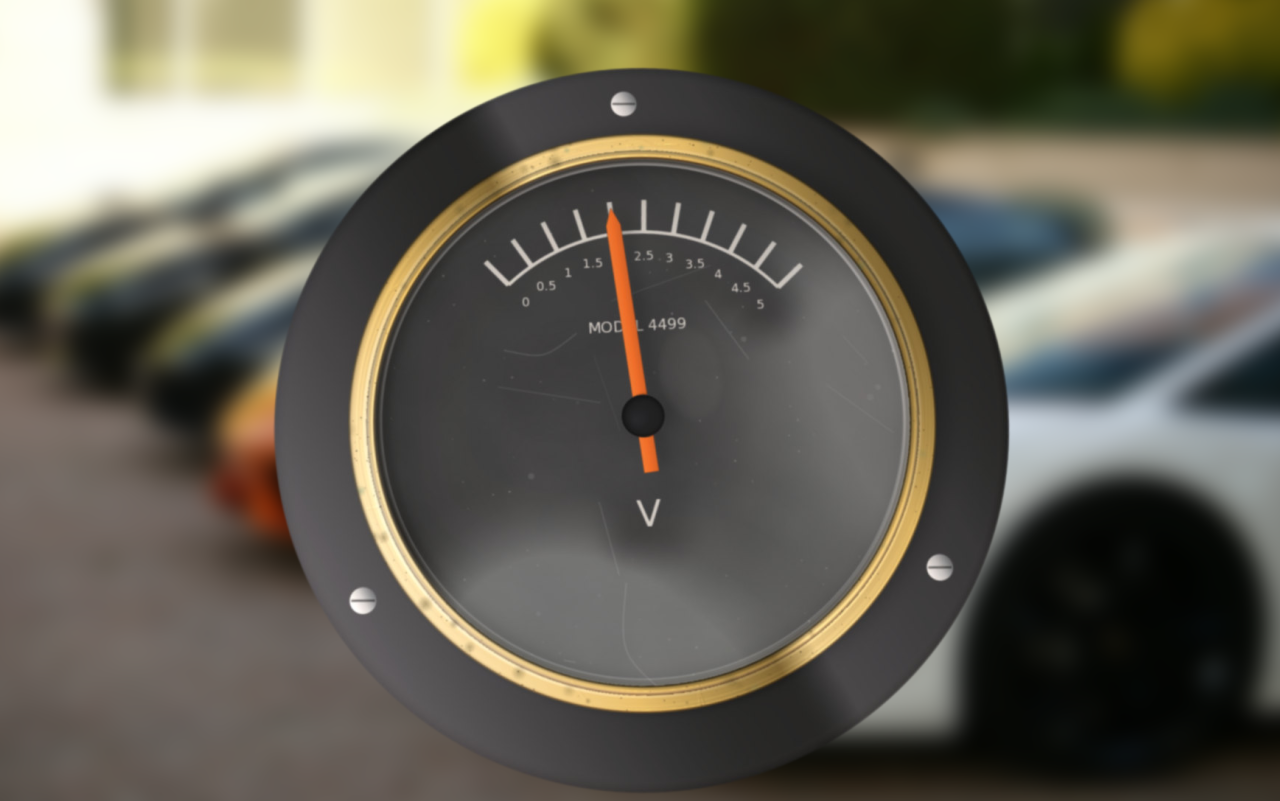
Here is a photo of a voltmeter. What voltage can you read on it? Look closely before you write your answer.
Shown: 2 V
